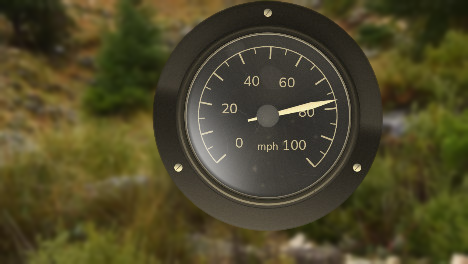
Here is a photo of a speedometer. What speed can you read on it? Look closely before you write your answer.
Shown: 77.5 mph
